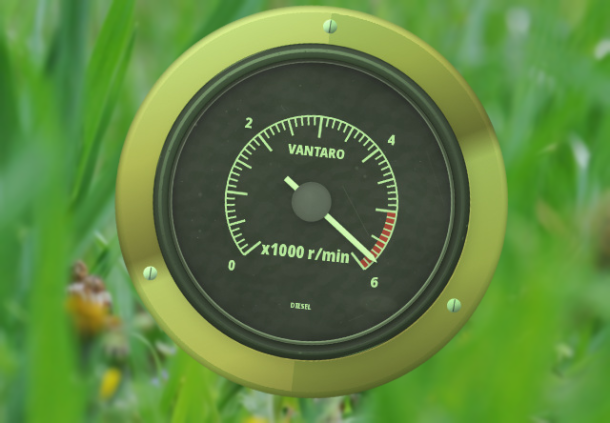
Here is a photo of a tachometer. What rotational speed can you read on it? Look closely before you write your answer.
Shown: 5800 rpm
